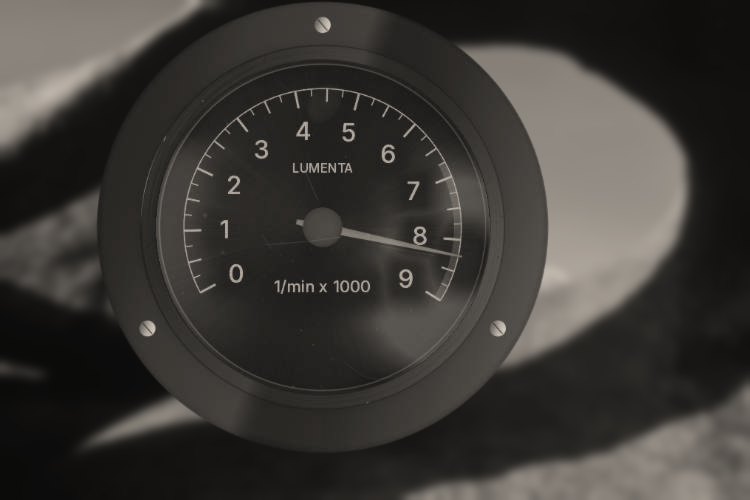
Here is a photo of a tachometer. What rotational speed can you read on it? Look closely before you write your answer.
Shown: 8250 rpm
